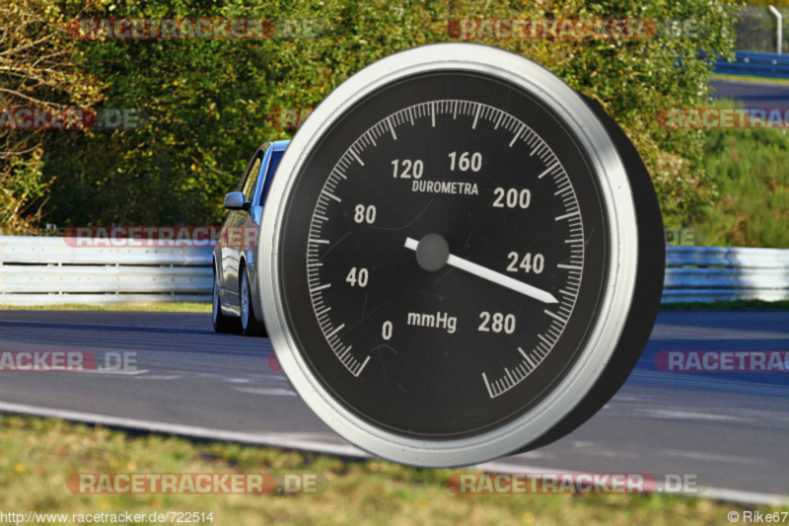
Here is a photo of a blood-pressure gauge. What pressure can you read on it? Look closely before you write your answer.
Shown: 254 mmHg
